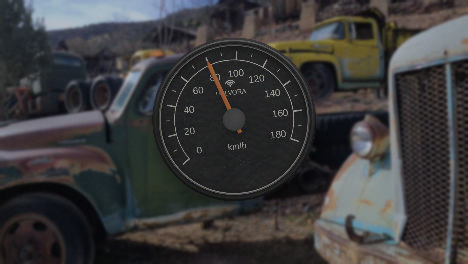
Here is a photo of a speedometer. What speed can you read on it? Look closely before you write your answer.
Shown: 80 km/h
